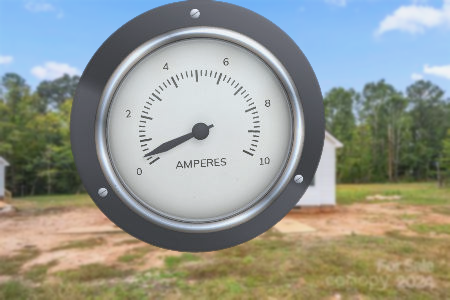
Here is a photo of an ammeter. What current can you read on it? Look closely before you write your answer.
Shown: 0.4 A
